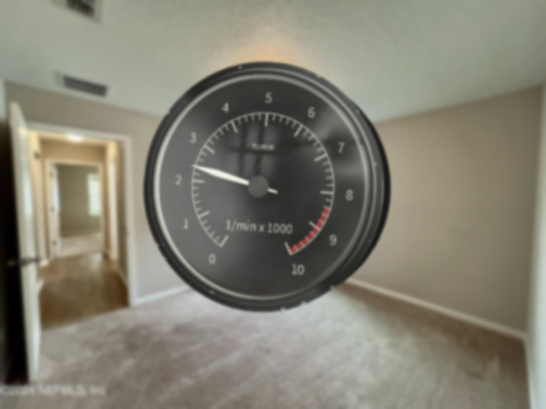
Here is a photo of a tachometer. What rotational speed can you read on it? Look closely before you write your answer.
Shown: 2400 rpm
